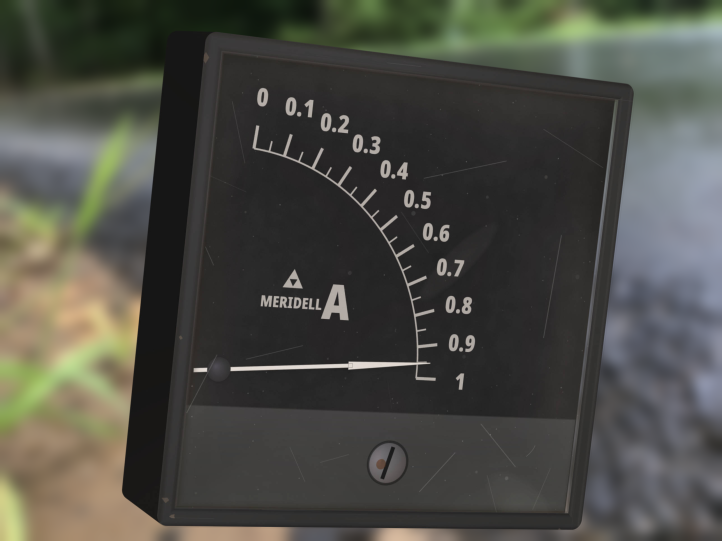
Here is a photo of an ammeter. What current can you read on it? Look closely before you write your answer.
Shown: 0.95 A
